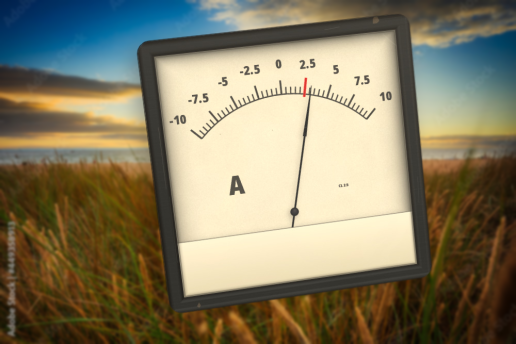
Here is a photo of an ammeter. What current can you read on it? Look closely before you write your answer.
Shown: 3 A
